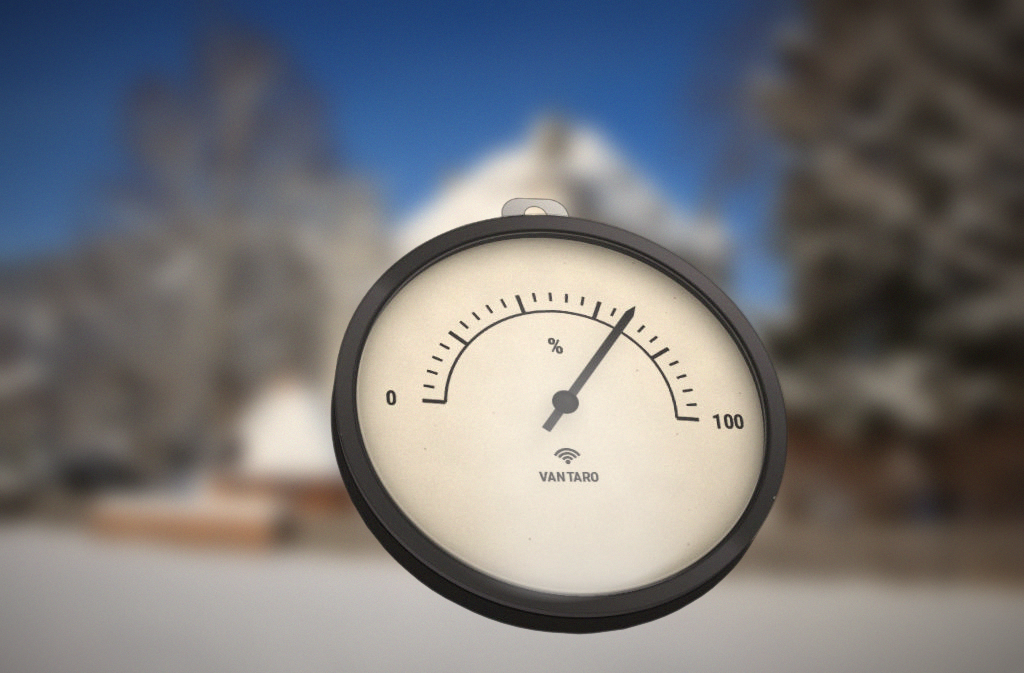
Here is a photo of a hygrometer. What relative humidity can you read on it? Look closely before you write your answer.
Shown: 68 %
